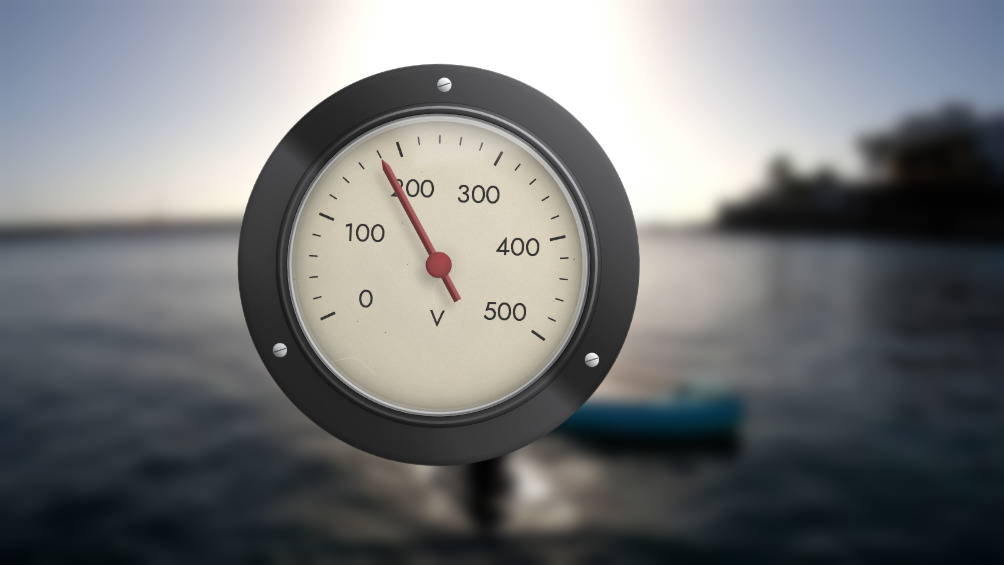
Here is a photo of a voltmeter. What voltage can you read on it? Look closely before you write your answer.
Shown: 180 V
